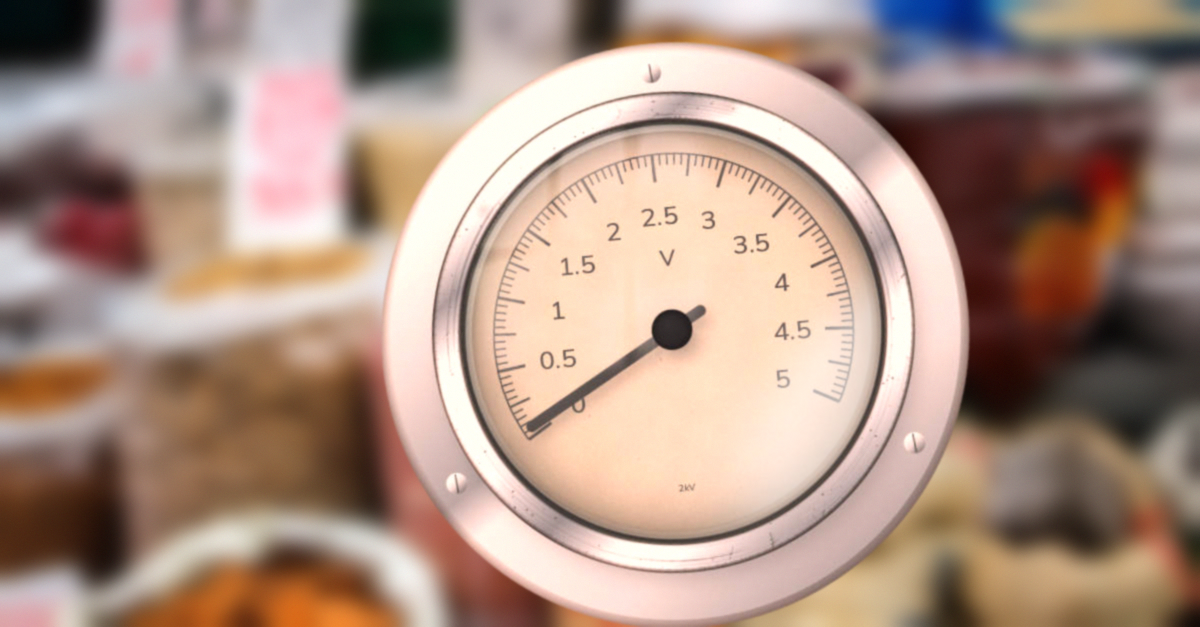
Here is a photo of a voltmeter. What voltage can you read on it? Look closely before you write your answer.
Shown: 0.05 V
